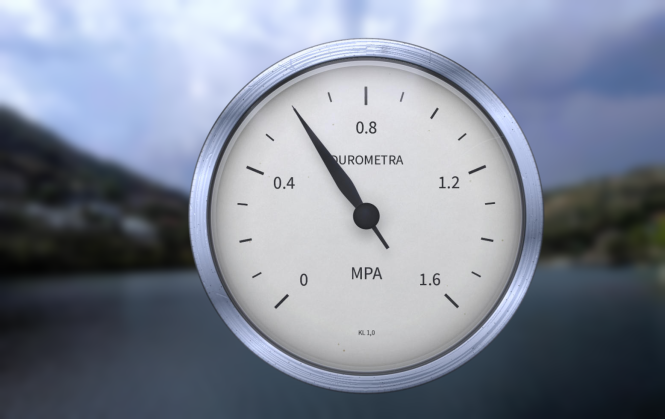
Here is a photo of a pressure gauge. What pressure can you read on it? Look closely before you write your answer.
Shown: 0.6 MPa
